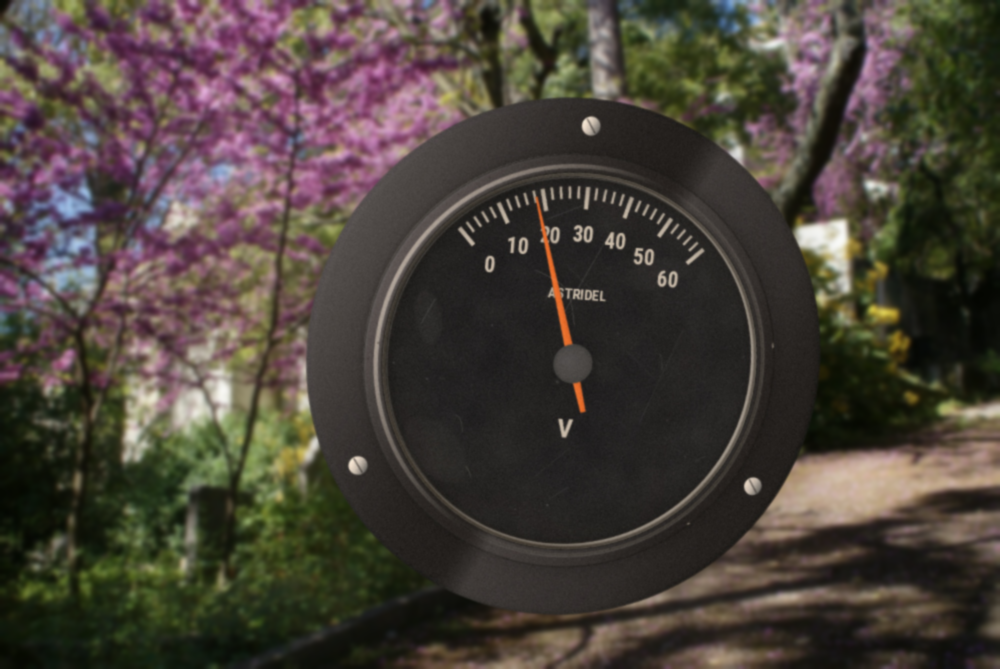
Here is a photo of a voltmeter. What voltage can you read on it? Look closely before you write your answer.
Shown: 18 V
